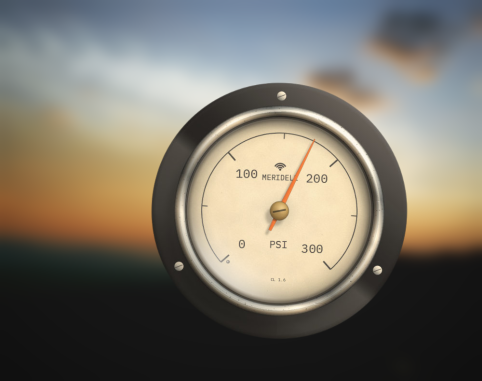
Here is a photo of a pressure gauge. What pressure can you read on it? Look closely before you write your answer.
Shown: 175 psi
